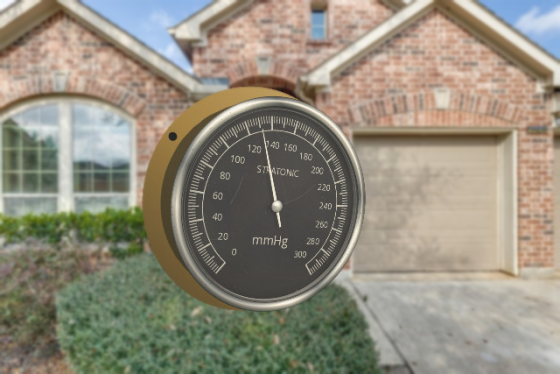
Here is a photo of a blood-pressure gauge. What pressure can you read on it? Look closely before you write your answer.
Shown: 130 mmHg
